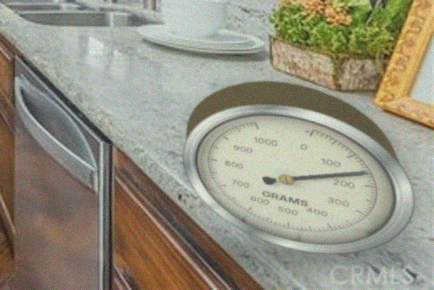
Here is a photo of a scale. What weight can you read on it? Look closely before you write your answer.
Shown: 150 g
